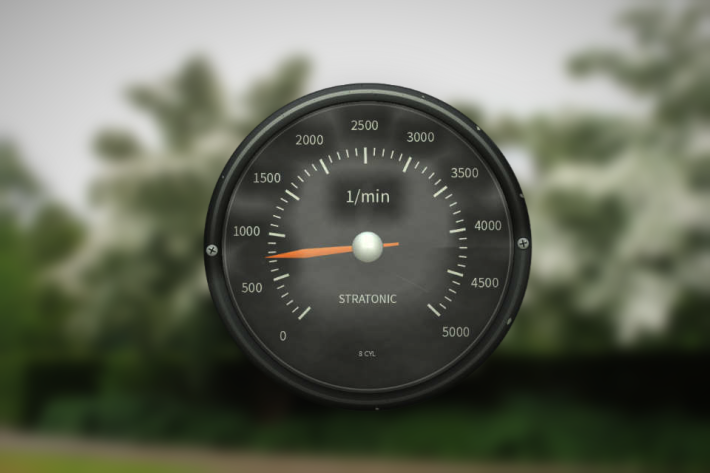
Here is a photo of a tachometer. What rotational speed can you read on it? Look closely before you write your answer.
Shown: 750 rpm
